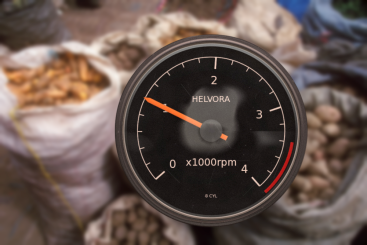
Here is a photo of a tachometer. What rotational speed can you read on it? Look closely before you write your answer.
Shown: 1000 rpm
